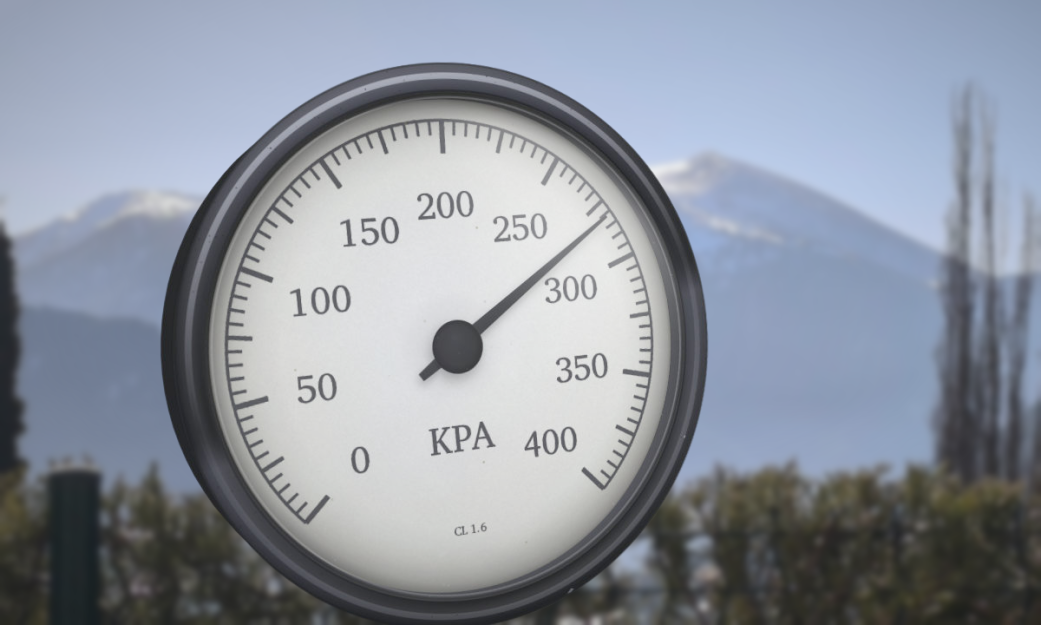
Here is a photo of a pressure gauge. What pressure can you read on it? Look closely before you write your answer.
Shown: 280 kPa
